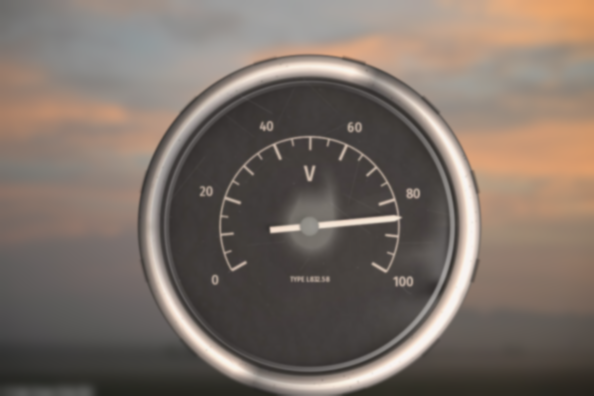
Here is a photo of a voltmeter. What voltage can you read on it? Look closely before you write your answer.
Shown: 85 V
